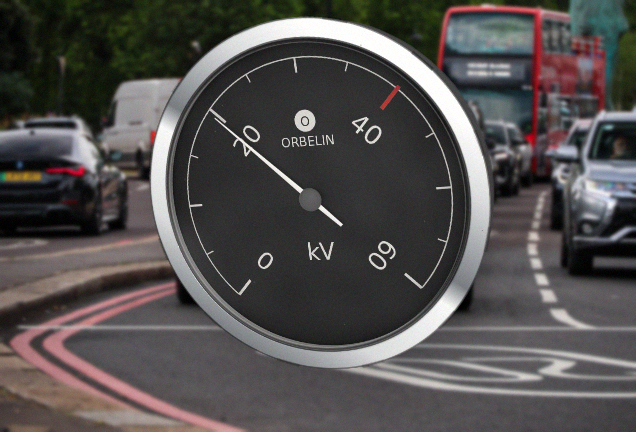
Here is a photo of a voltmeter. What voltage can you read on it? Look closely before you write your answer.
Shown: 20 kV
